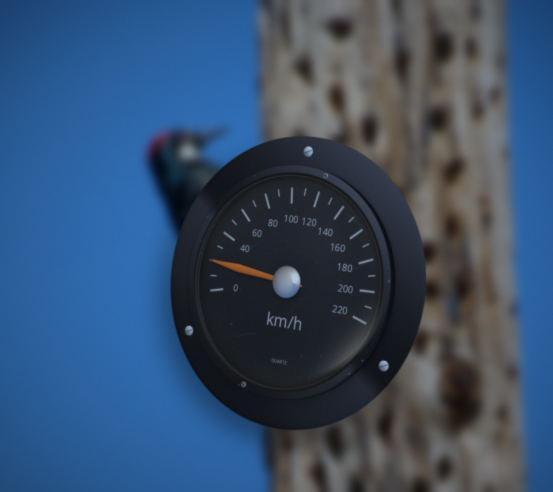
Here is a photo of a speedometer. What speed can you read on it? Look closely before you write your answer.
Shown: 20 km/h
